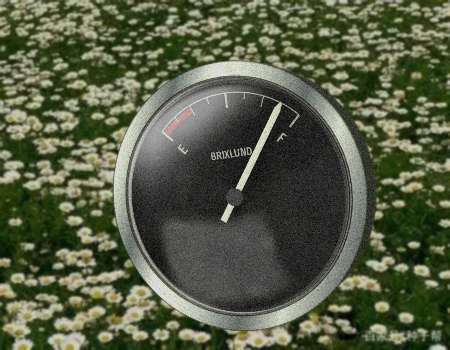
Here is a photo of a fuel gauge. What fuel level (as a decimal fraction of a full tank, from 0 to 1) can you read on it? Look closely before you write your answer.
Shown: 0.875
